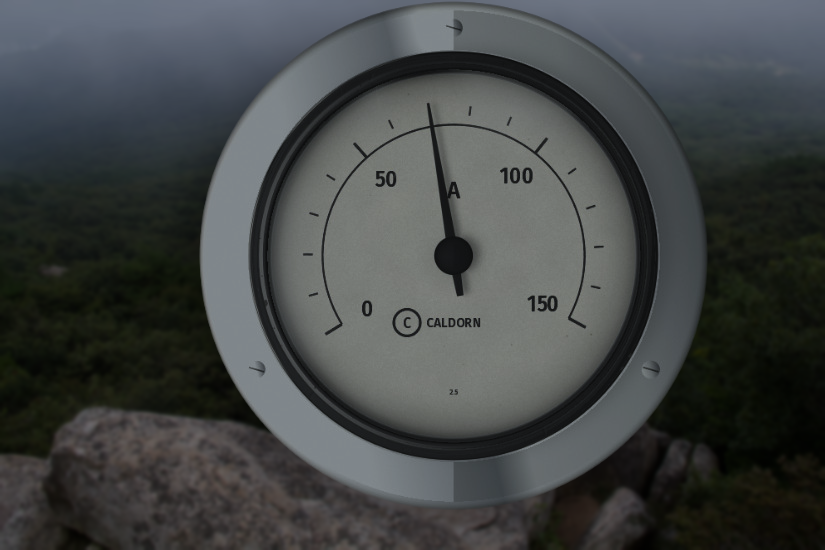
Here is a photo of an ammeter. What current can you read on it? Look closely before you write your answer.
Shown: 70 A
